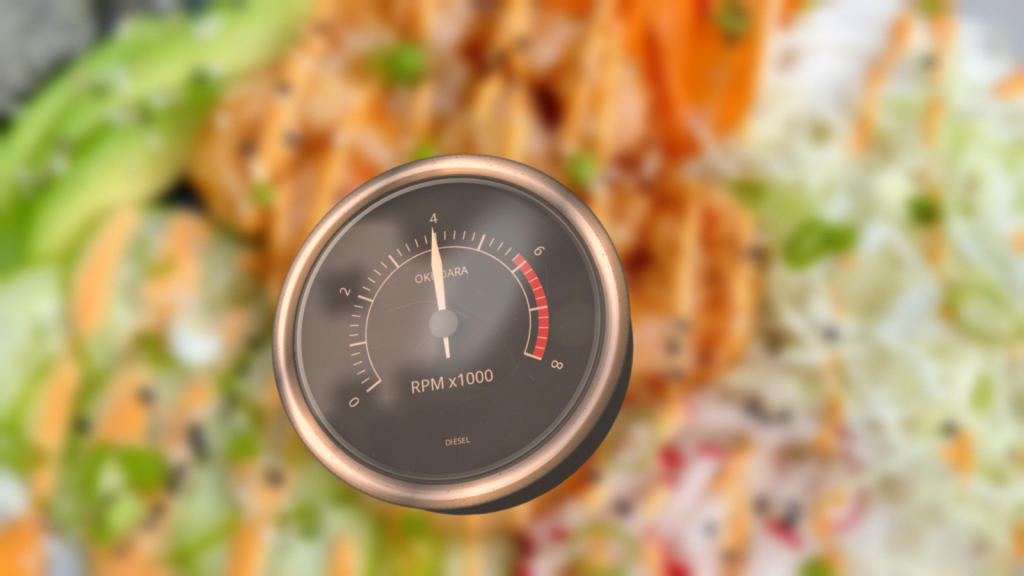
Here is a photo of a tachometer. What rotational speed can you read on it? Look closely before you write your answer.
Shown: 4000 rpm
